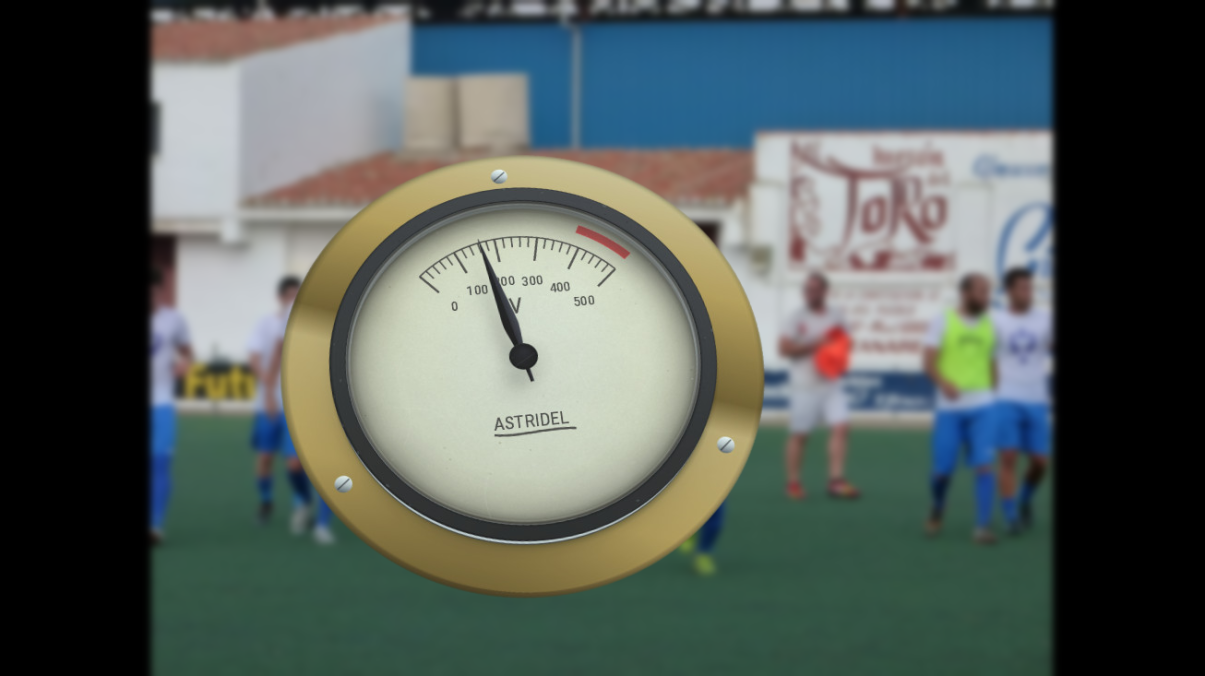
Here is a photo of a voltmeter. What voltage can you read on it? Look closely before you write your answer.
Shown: 160 V
